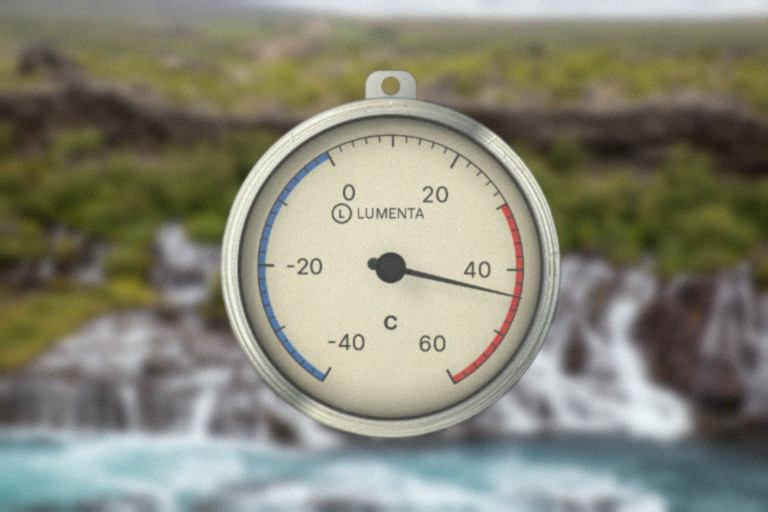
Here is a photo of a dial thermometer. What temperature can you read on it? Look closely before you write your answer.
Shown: 44 °C
